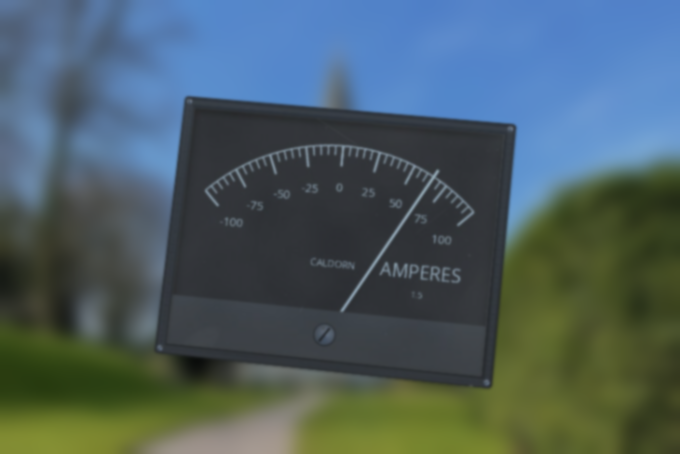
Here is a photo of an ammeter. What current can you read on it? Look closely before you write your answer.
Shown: 65 A
